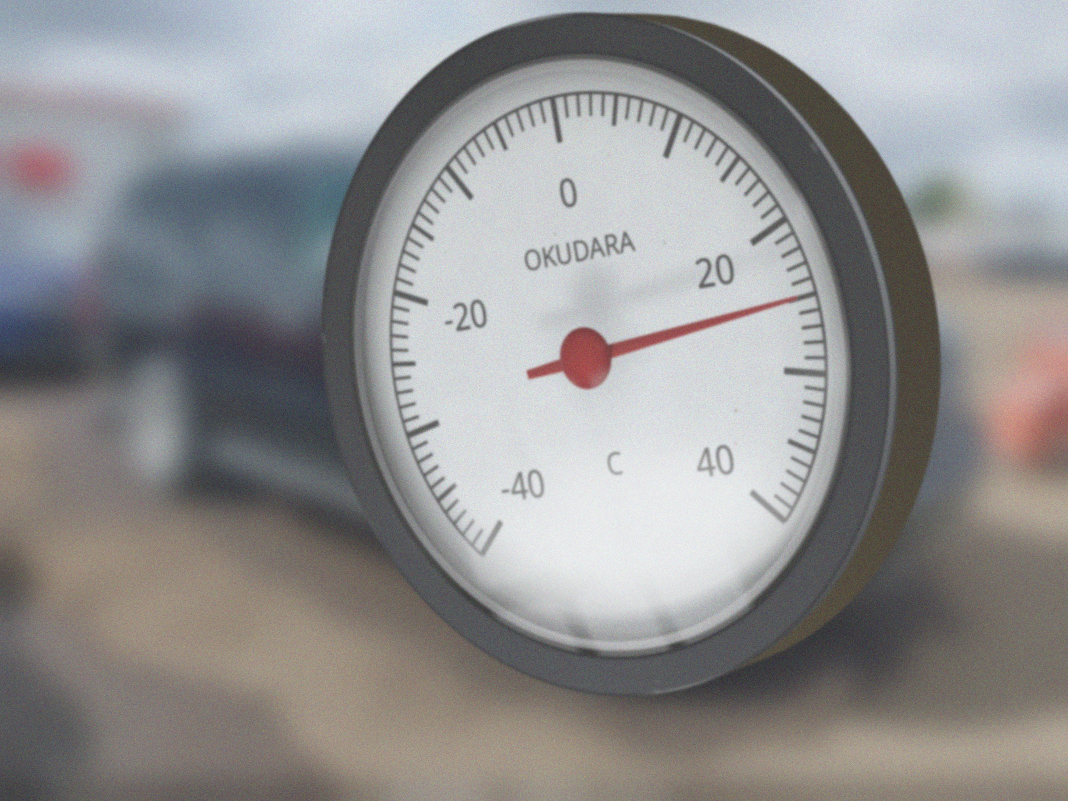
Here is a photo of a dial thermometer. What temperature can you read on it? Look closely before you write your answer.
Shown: 25 °C
